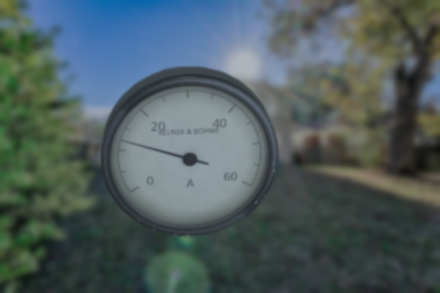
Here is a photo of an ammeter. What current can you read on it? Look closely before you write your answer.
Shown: 12.5 A
